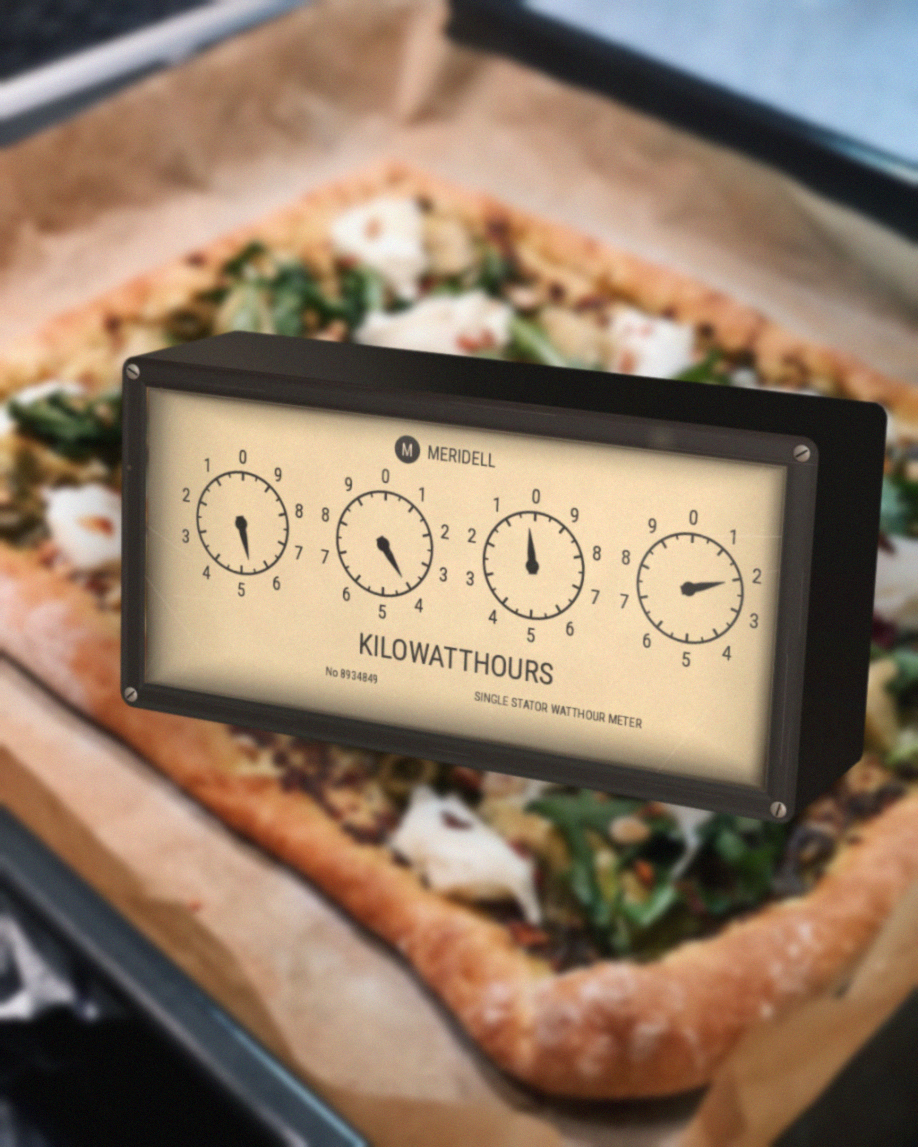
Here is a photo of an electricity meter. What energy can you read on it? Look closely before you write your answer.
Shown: 5402 kWh
